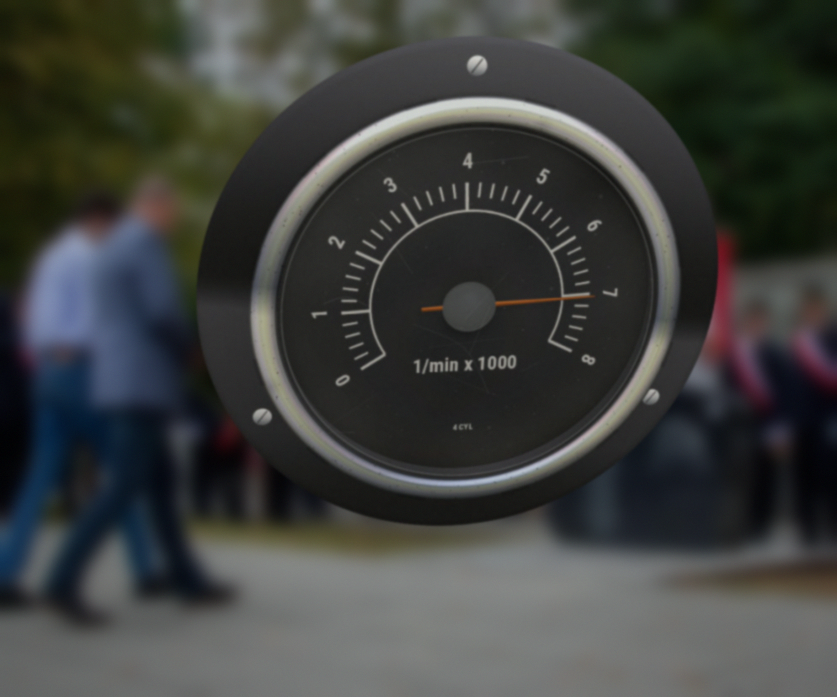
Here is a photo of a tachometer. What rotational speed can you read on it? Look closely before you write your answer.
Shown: 7000 rpm
